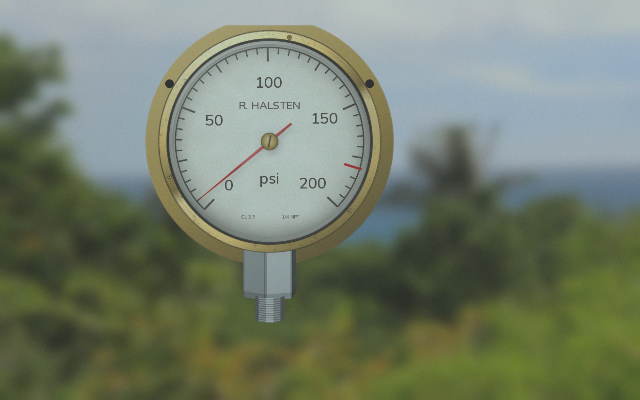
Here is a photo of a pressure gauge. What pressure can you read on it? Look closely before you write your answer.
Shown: 5 psi
